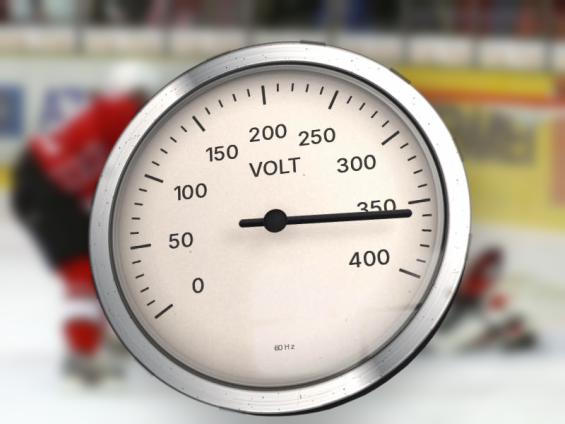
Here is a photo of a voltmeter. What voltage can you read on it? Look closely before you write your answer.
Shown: 360 V
